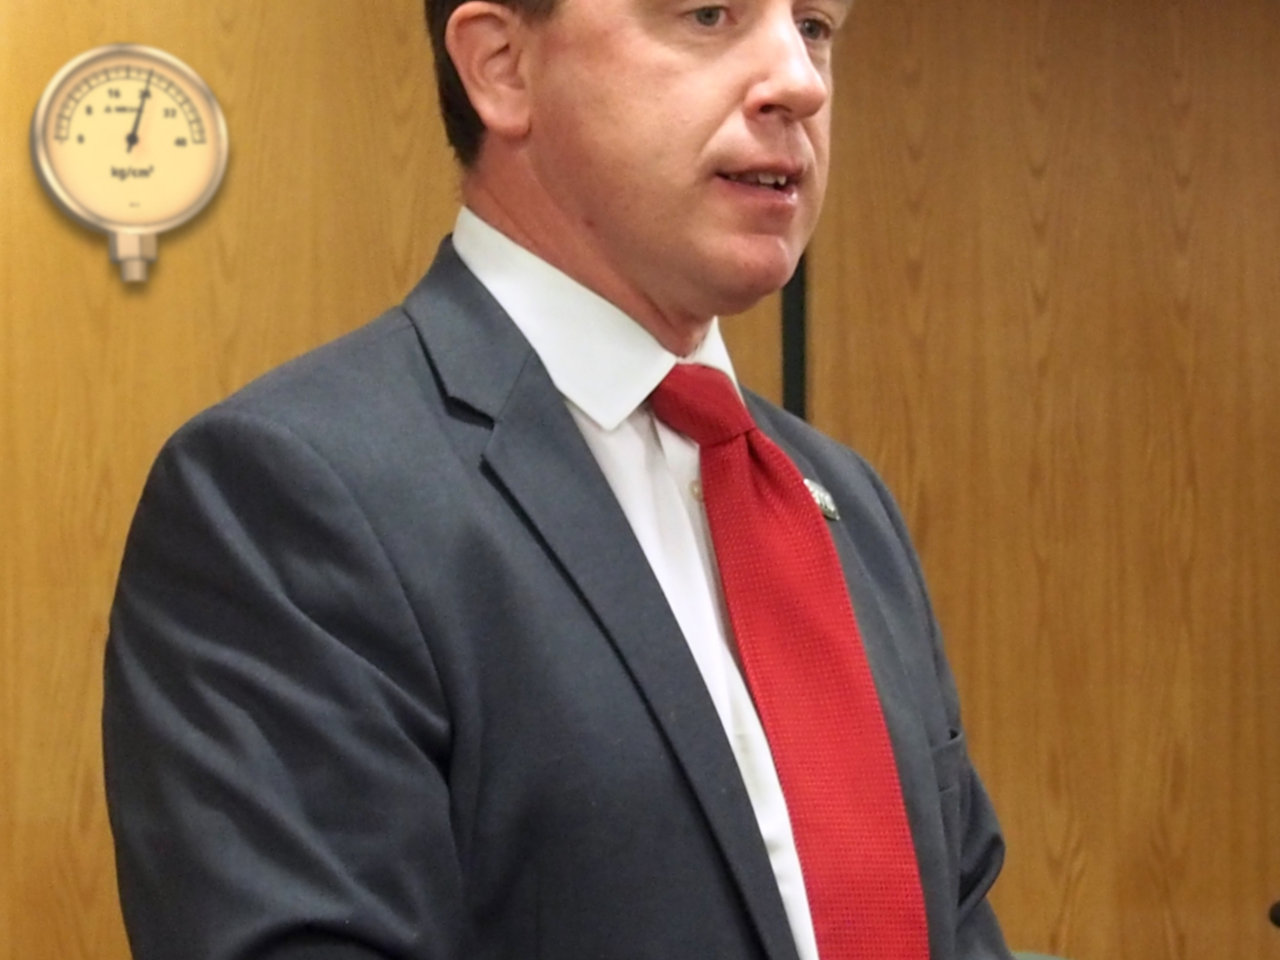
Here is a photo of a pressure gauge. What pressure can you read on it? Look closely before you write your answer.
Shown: 24 kg/cm²
